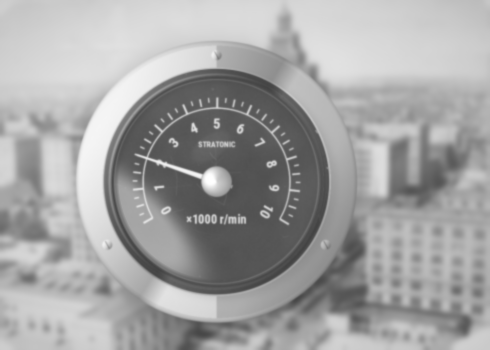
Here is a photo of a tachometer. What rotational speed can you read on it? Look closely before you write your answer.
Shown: 2000 rpm
